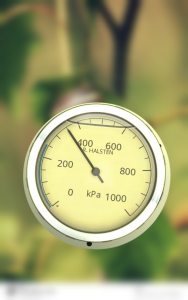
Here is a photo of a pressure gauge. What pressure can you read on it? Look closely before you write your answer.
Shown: 350 kPa
